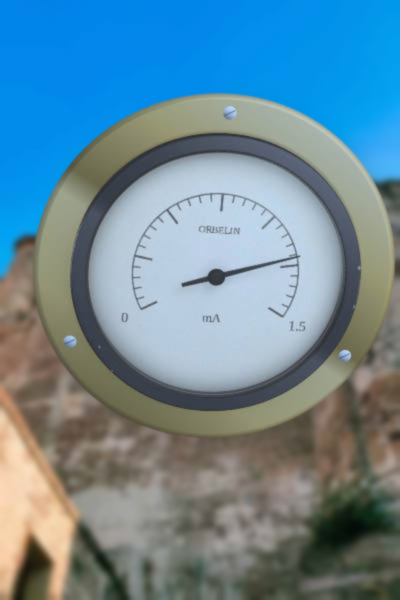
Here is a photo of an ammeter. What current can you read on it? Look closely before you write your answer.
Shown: 1.2 mA
